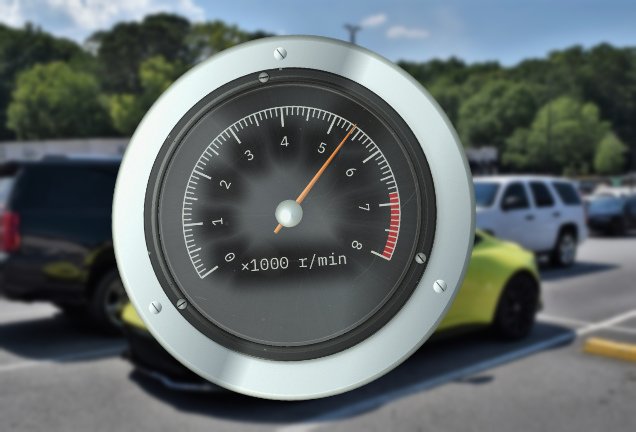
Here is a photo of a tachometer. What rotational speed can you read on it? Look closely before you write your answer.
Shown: 5400 rpm
